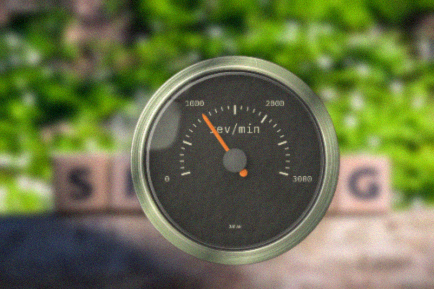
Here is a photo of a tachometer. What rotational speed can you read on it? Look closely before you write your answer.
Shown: 1000 rpm
